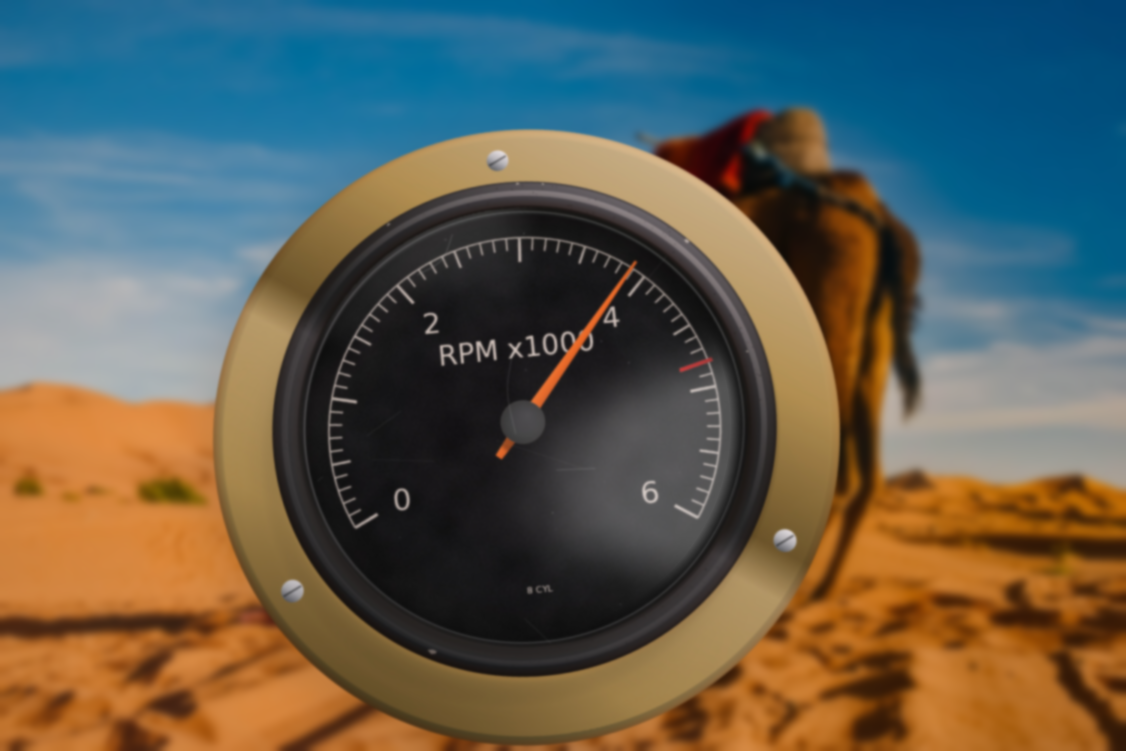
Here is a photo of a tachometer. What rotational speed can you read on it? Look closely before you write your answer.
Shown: 3900 rpm
